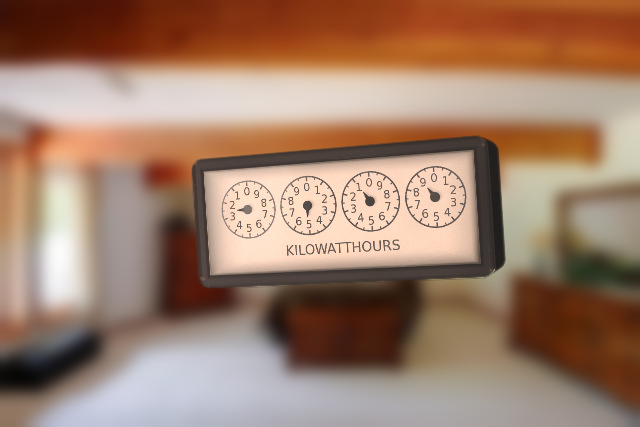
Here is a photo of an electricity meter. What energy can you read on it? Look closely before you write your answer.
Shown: 2509 kWh
